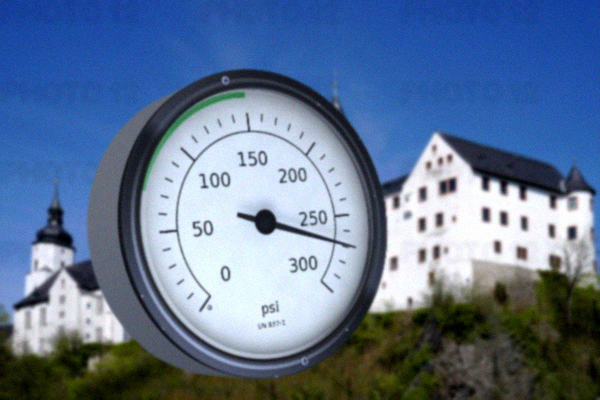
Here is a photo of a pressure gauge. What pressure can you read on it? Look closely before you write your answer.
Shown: 270 psi
